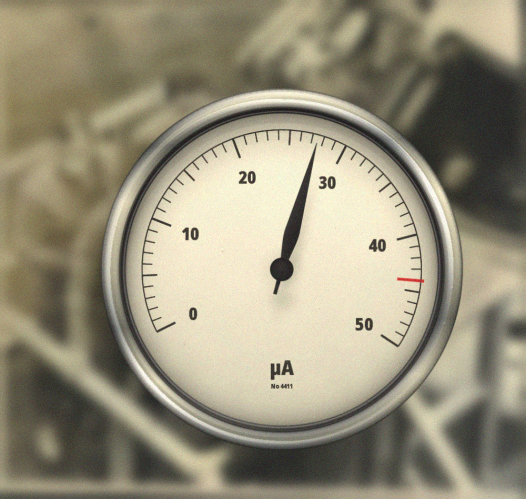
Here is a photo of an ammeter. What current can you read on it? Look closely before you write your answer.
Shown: 27.5 µA
